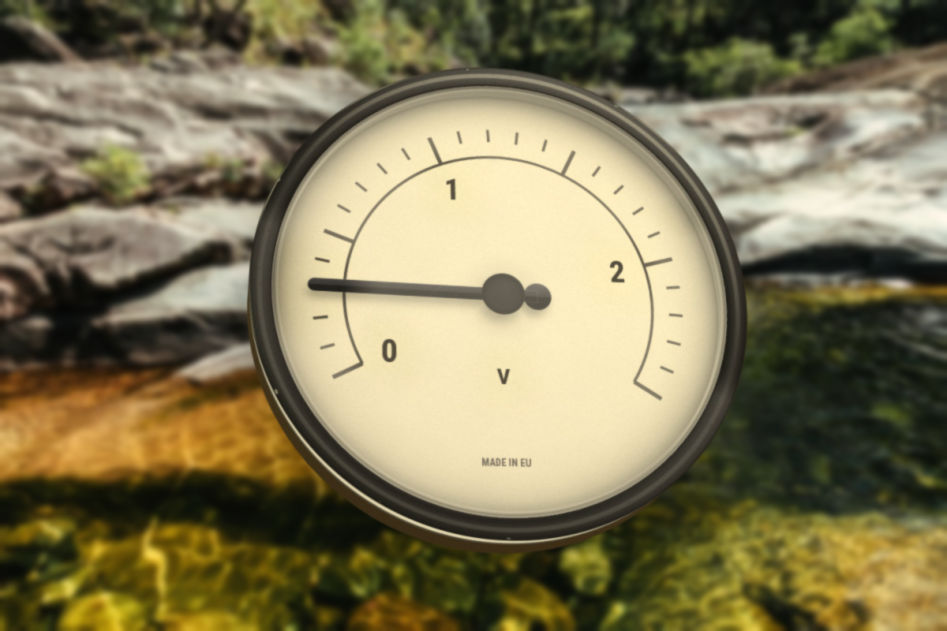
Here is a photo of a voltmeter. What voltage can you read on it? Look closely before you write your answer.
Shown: 0.3 V
